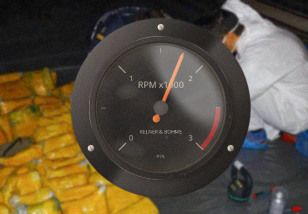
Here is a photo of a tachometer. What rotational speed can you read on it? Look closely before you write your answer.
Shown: 1750 rpm
